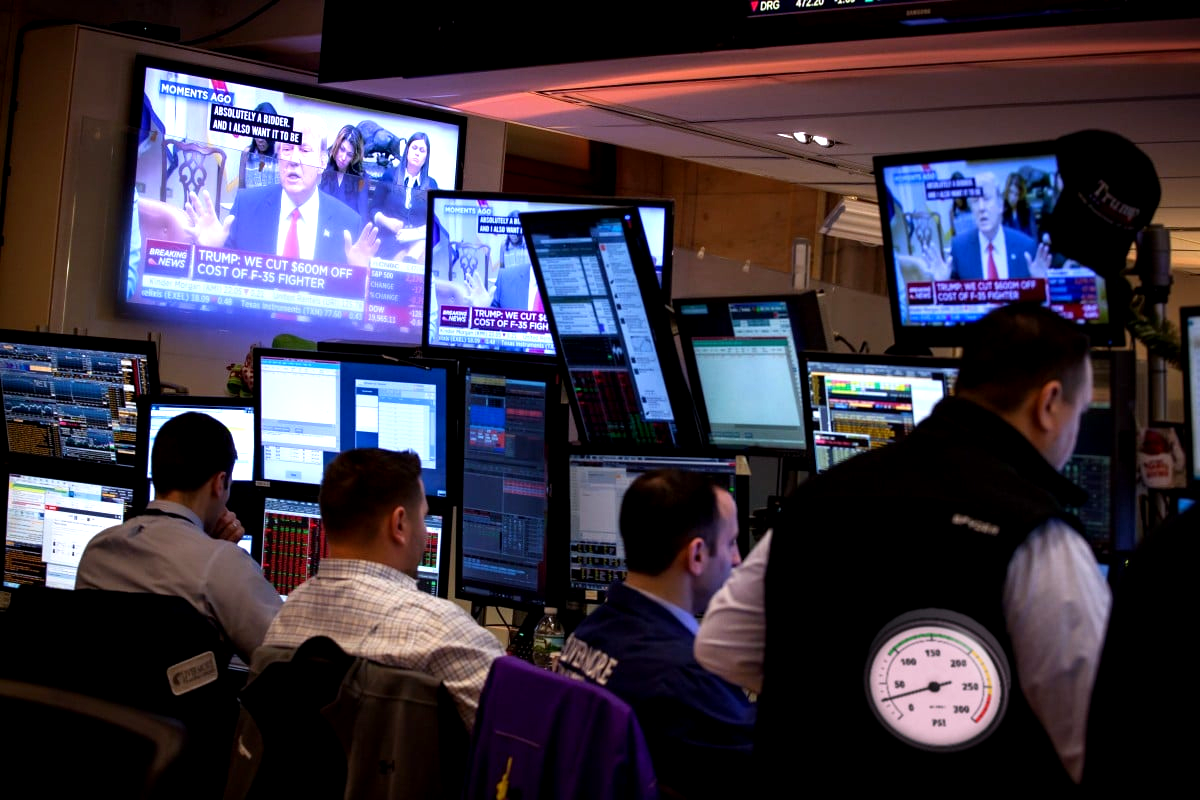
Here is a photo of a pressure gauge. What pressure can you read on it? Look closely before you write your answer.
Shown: 30 psi
